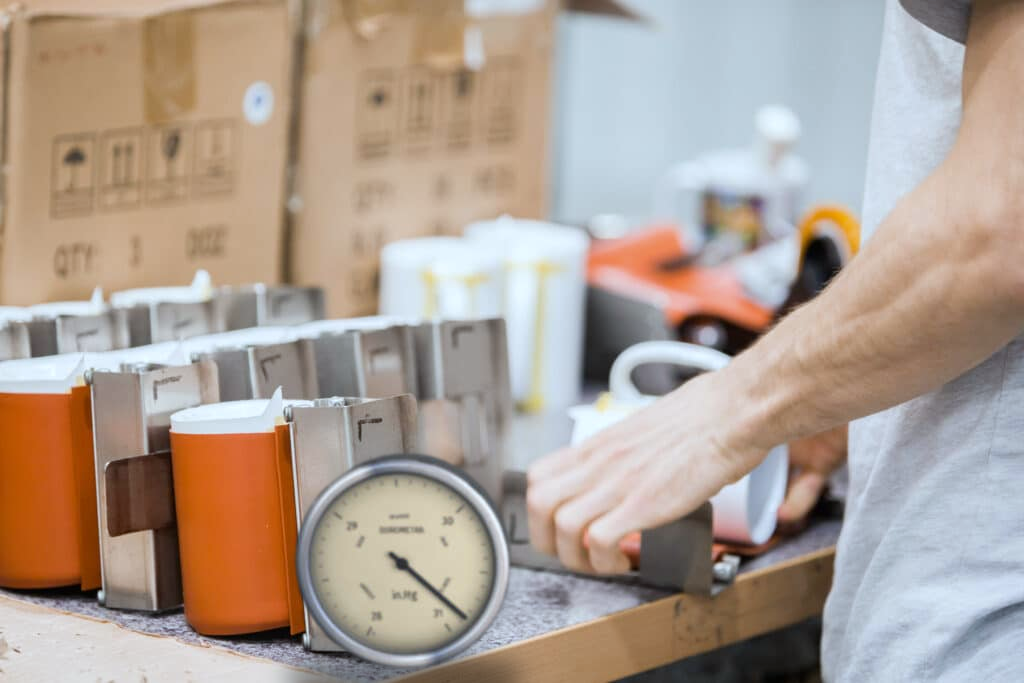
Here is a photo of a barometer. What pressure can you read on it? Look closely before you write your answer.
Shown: 30.85 inHg
